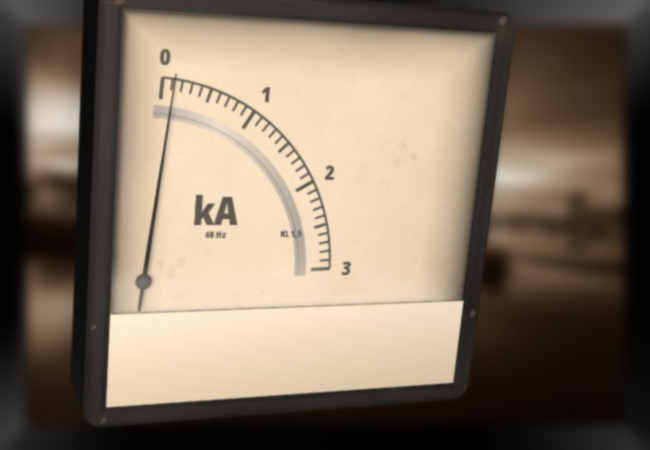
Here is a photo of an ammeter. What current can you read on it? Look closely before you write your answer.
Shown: 0.1 kA
